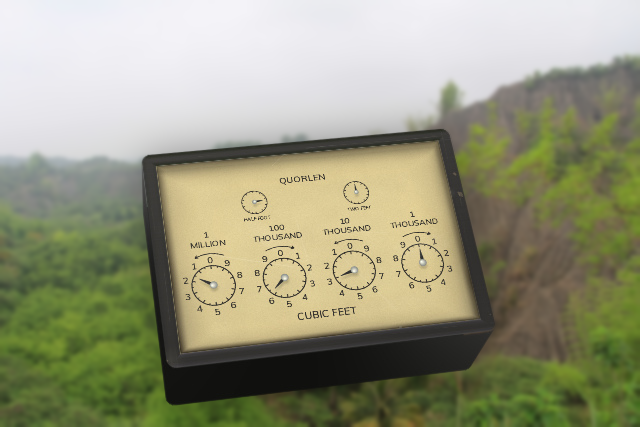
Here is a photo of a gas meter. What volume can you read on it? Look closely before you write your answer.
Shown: 163000 ft³
